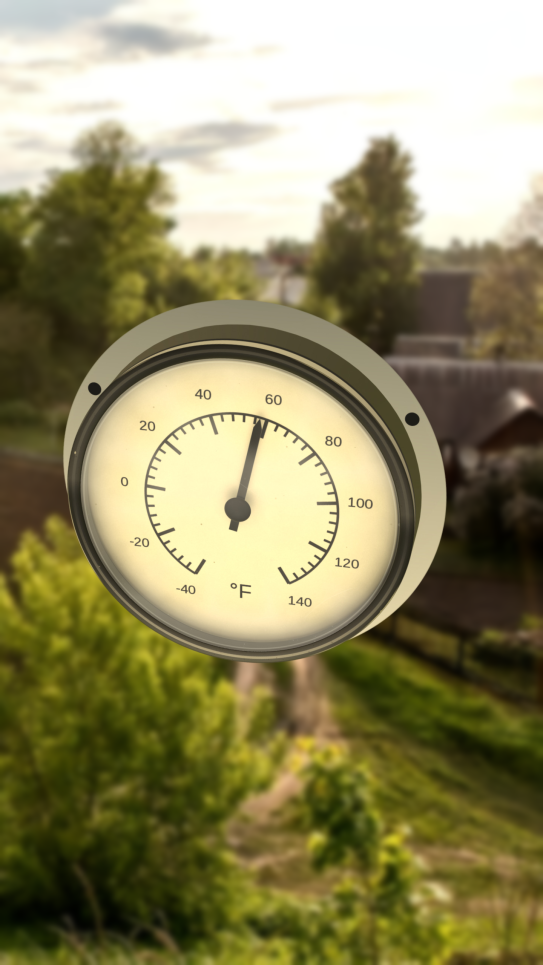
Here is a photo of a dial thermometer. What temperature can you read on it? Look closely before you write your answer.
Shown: 58 °F
